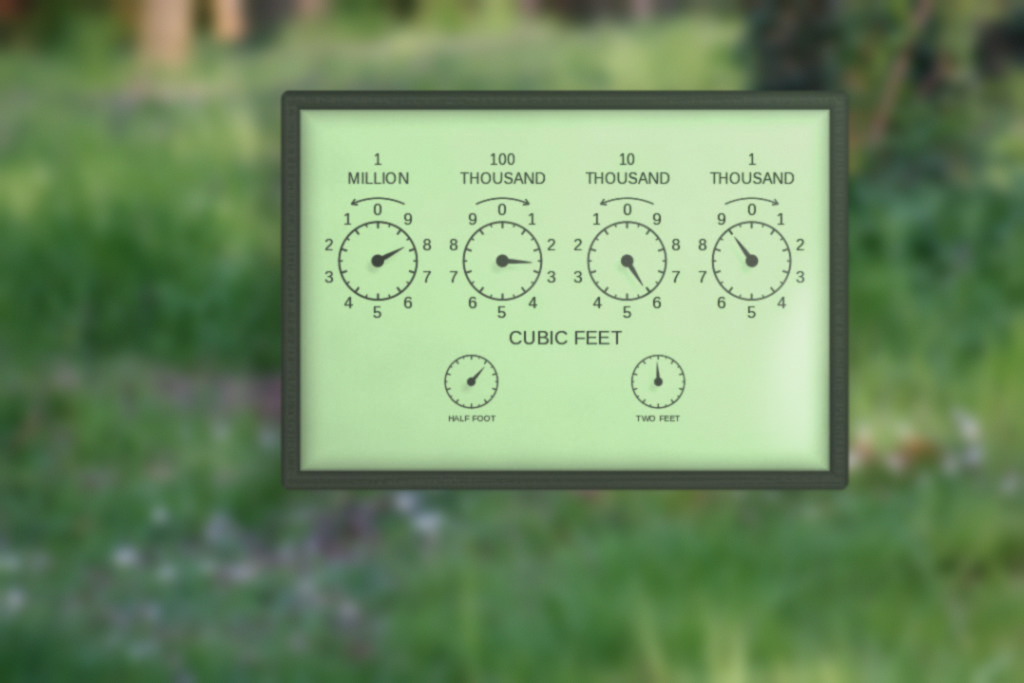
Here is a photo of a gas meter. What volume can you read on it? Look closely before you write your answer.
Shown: 825900 ft³
